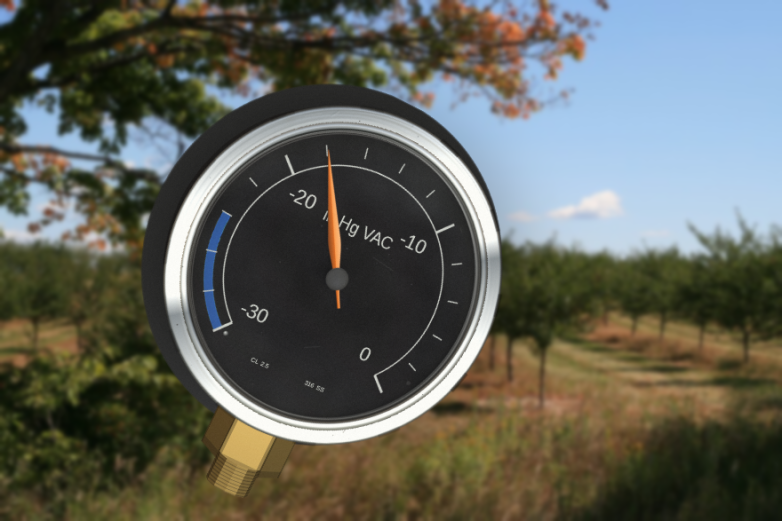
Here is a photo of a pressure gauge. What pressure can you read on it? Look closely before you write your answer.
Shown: -18 inHg
